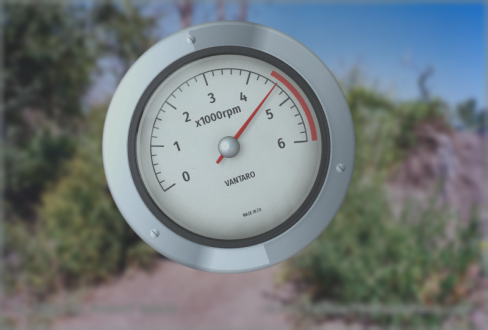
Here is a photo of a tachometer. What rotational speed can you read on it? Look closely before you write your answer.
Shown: 4600 rpm
